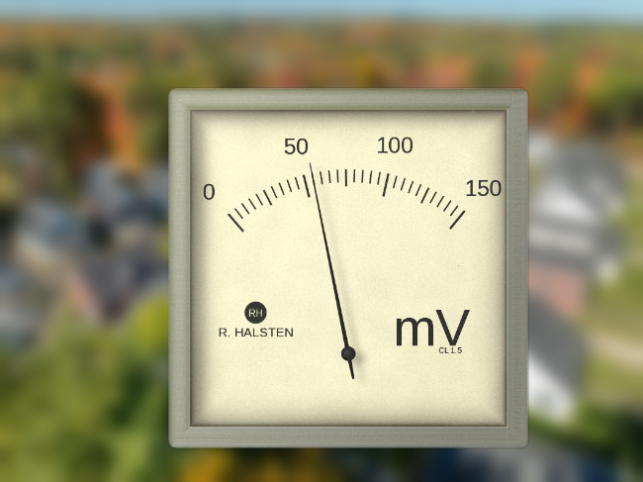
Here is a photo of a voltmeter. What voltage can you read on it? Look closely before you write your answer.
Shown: 55 mV
